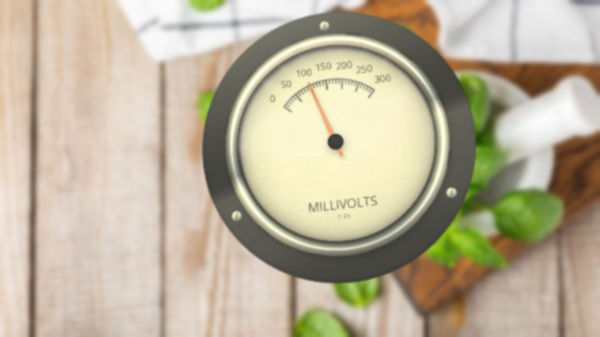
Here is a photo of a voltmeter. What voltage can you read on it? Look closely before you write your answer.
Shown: 100 mV
